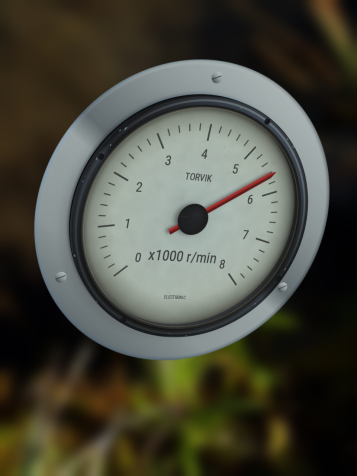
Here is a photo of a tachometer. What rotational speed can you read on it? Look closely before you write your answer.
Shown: 5600 rpm
